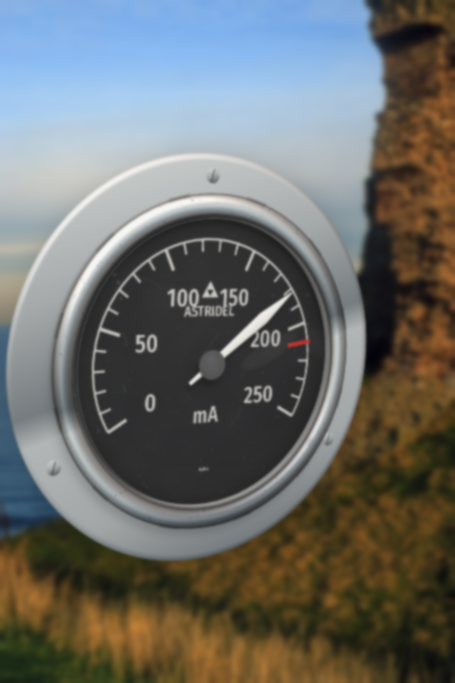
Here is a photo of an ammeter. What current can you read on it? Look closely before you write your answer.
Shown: 180 mA
